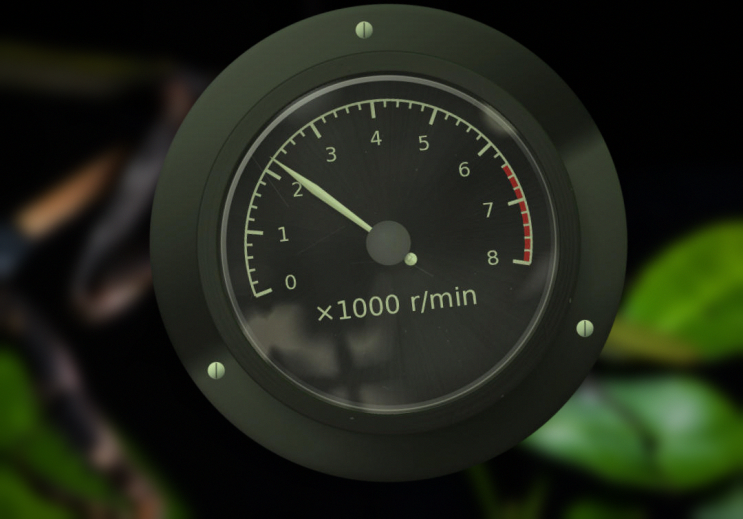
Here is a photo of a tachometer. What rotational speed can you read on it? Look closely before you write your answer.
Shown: 2200 rpm
